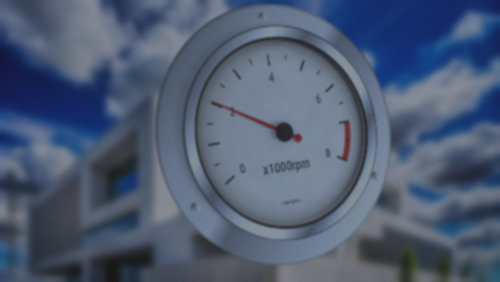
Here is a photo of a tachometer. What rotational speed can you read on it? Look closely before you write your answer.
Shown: 2000 rpm
